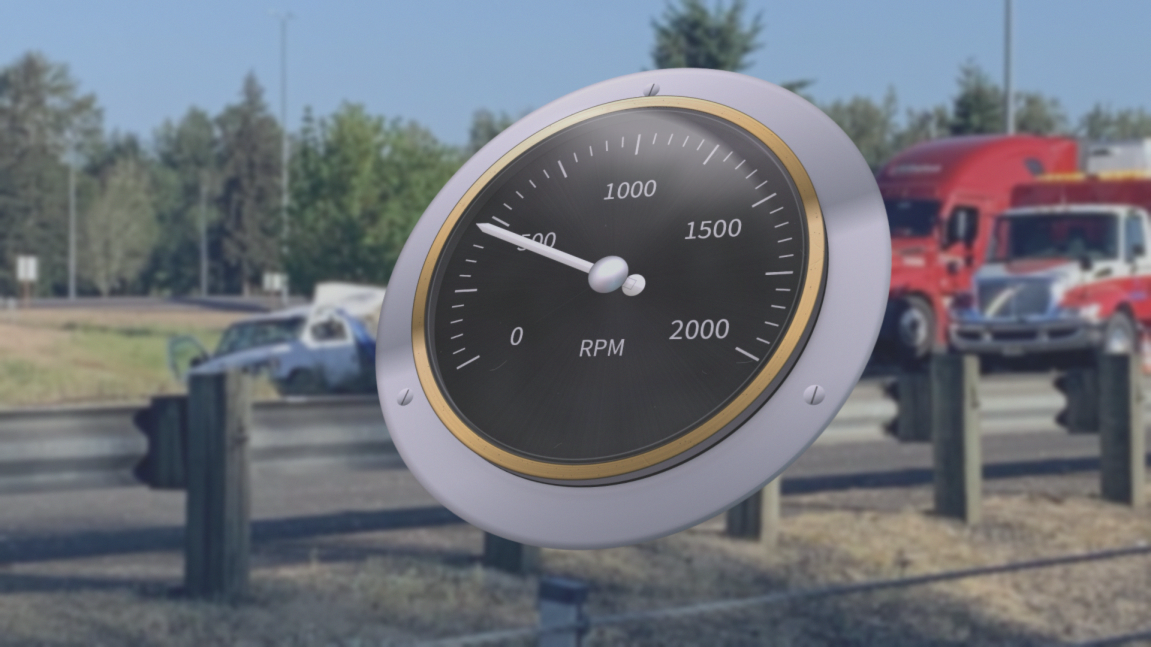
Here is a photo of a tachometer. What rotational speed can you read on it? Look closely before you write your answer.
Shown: 450 rpm
